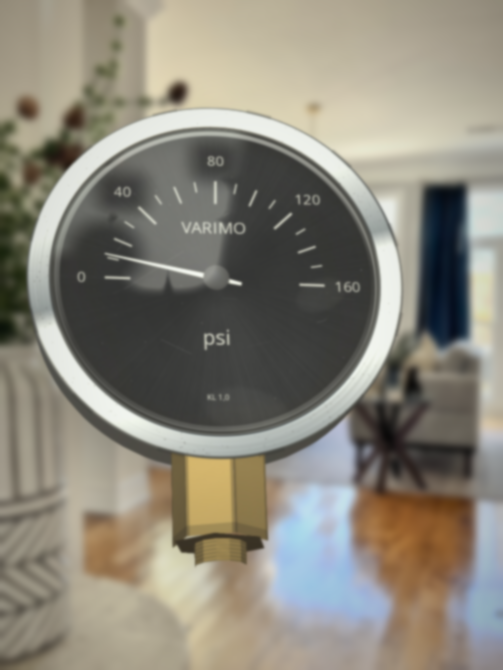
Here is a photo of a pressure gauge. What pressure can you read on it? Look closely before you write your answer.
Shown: 10 psi
